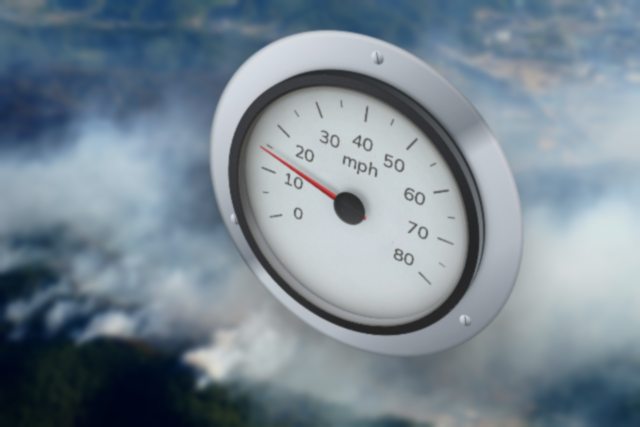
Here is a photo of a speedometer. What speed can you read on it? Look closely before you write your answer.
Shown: 15 mph
